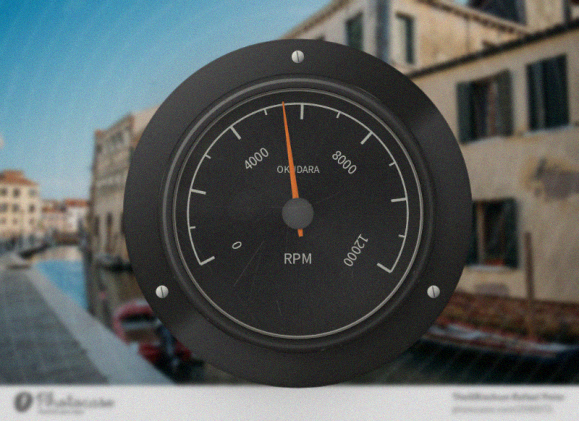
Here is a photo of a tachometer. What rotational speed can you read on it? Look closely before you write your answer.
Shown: 5500 rpm
